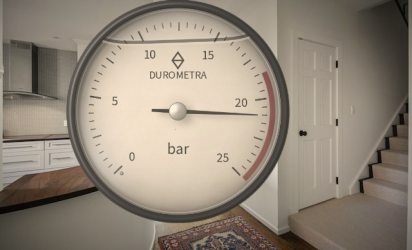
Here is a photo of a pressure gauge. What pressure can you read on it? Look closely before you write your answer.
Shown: 21 bar
